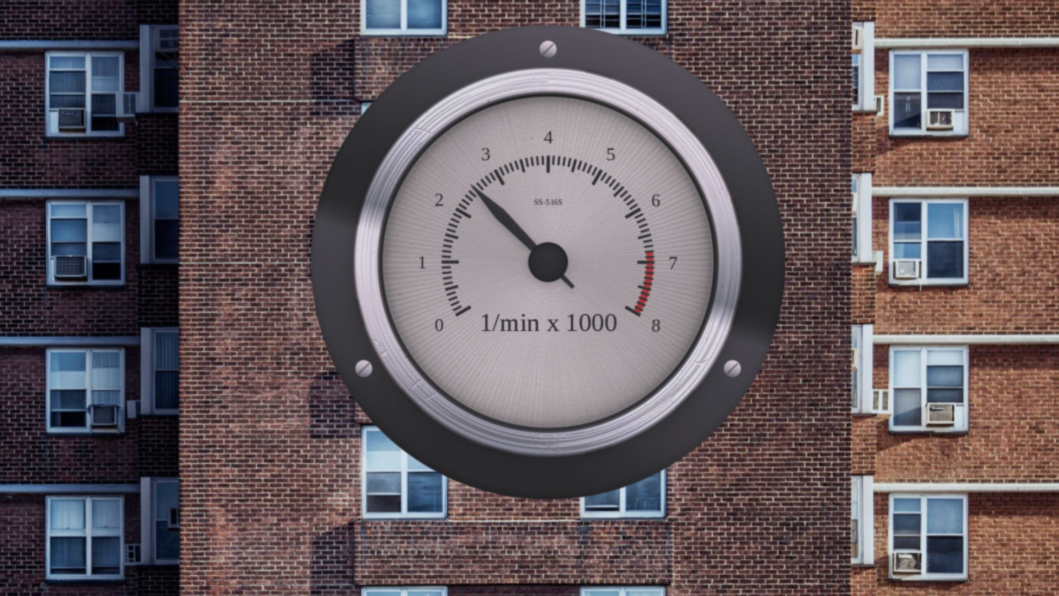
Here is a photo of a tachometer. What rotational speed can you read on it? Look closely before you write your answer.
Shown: 2500 rpm
